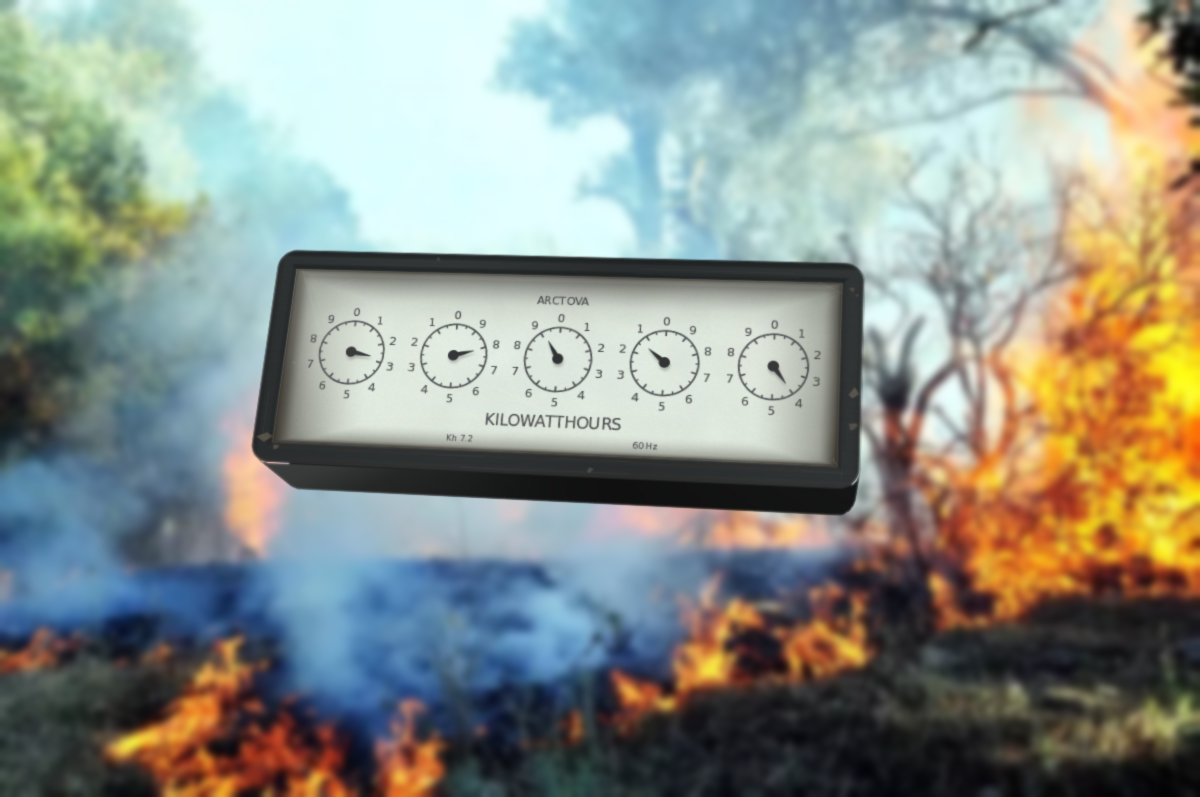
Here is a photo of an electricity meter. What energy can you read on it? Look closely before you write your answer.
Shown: 27914 kWh
